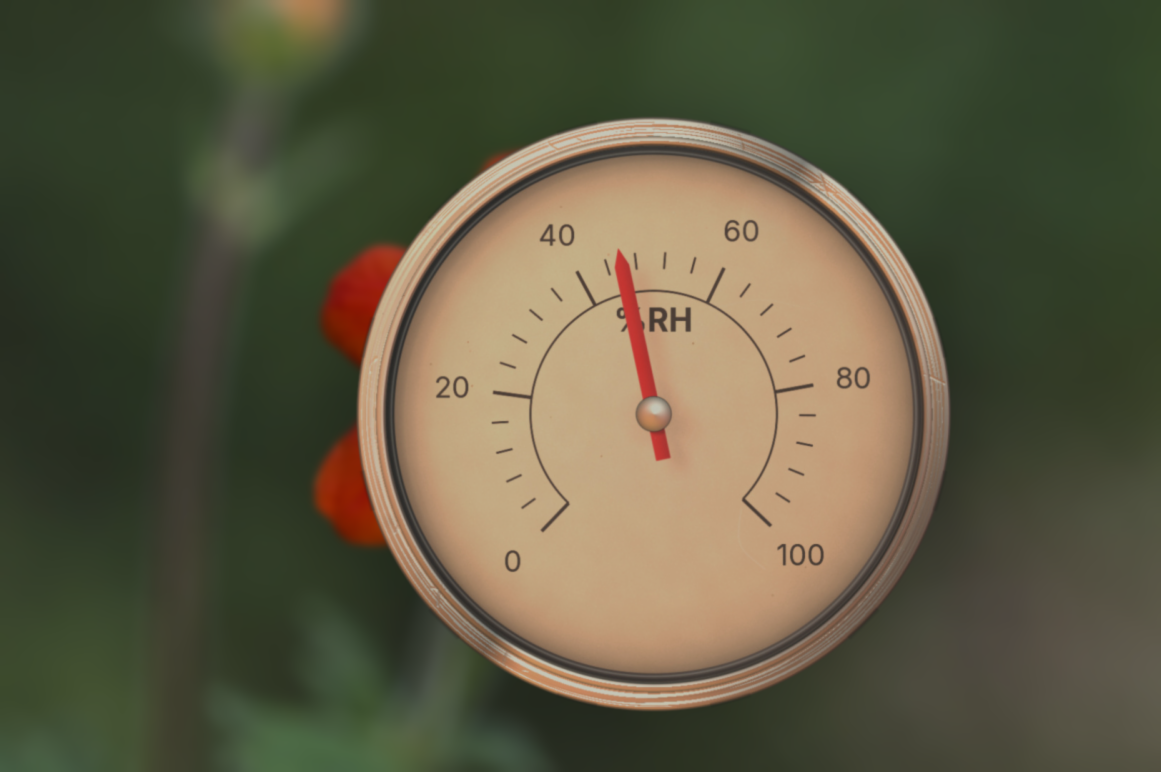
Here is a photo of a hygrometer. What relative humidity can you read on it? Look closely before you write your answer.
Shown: 46 %
